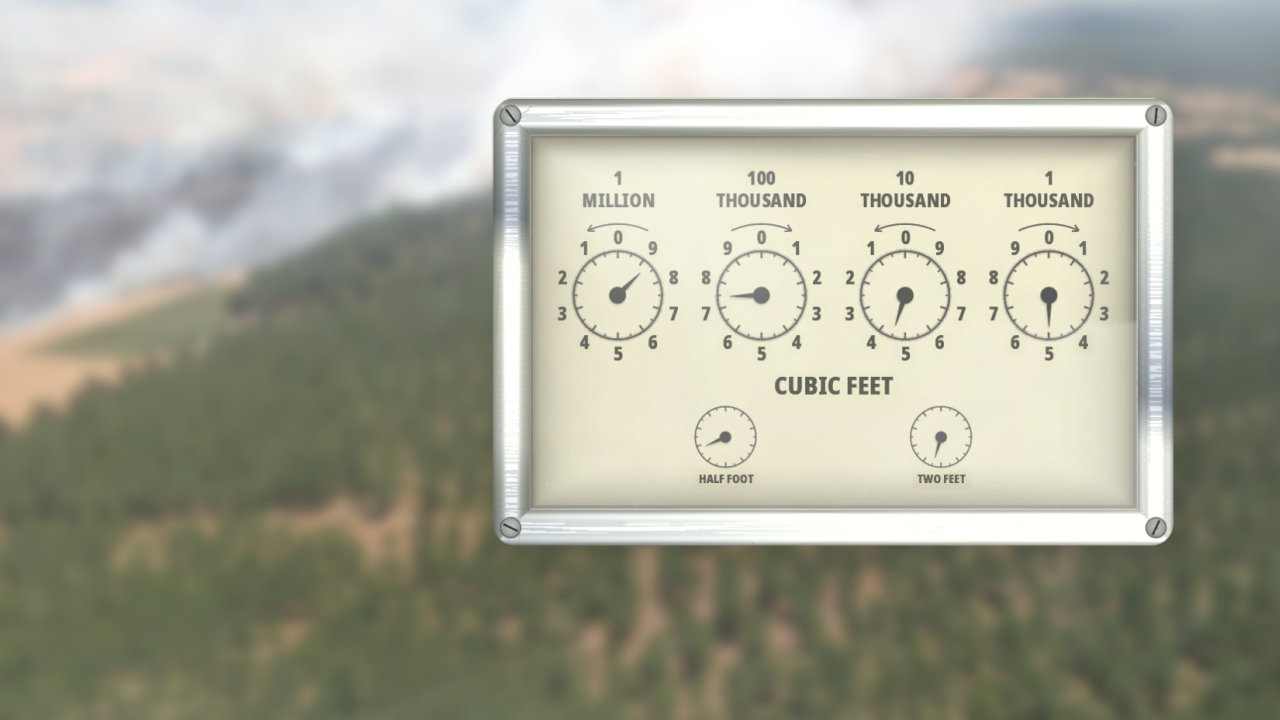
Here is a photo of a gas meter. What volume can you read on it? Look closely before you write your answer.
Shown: 874500 ft³
